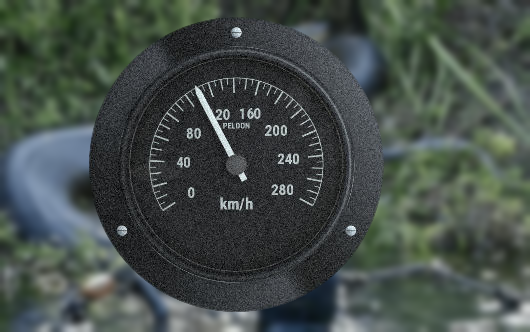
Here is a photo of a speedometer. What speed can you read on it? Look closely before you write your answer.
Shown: 110 km/h
